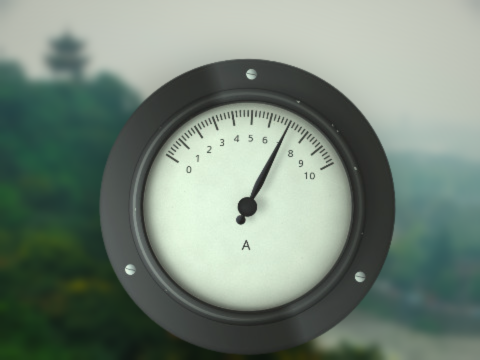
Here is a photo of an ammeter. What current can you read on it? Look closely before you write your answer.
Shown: 7 A
